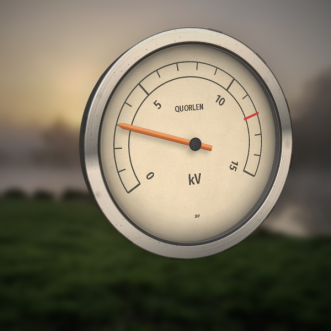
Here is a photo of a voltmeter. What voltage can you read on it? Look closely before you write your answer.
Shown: 3 kV
